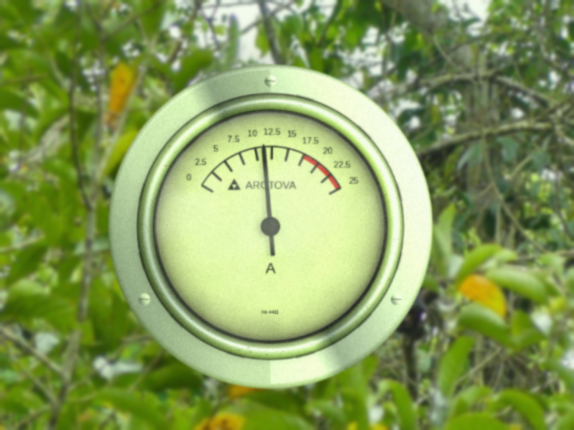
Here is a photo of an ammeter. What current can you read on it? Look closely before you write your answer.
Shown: 11.25 A
